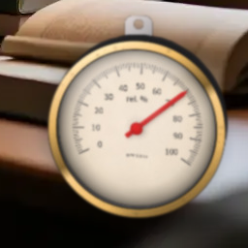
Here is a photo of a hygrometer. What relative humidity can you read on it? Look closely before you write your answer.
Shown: 70 %
